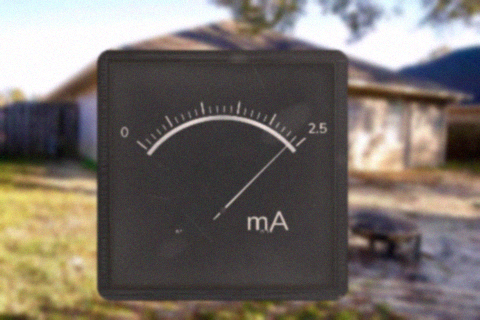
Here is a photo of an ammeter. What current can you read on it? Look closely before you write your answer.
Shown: 2.4 mA
